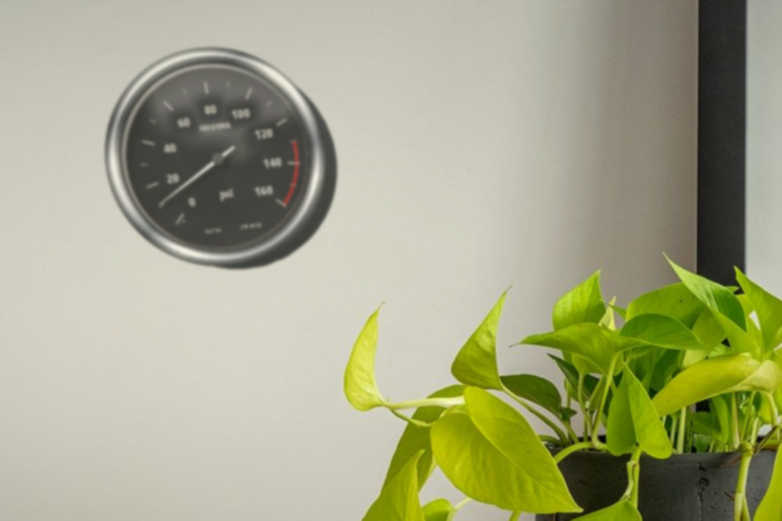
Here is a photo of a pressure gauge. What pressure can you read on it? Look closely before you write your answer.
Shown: 10 psi
